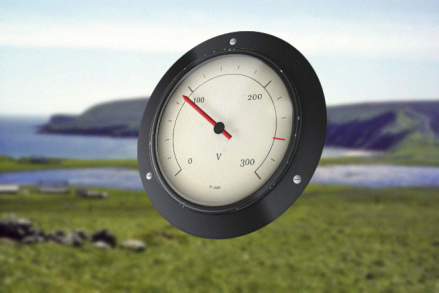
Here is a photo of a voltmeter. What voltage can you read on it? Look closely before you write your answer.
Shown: 90 V
